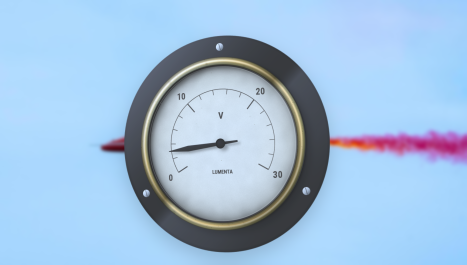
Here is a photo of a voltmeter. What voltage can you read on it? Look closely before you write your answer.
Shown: 3 V
